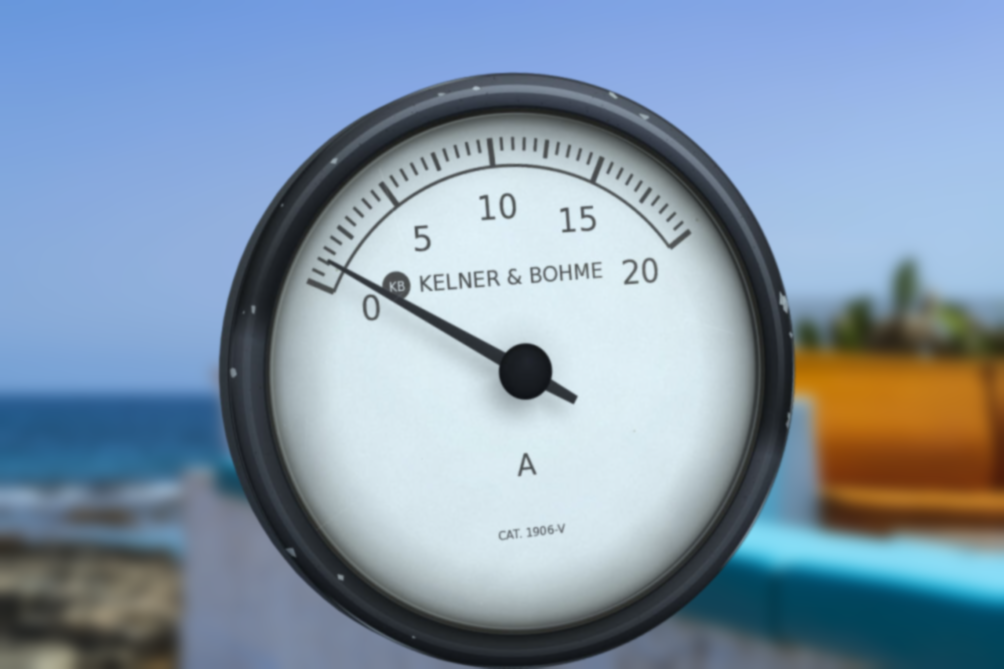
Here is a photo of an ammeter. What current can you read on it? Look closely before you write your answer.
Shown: 1 A
